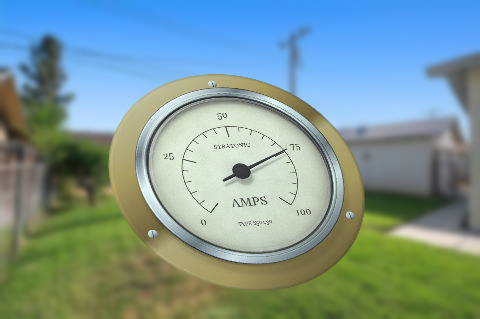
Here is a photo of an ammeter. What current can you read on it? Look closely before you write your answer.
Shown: 75 A
